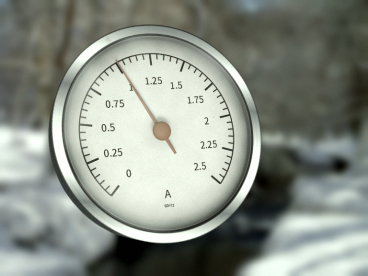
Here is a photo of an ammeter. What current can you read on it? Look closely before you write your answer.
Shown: 1 A
